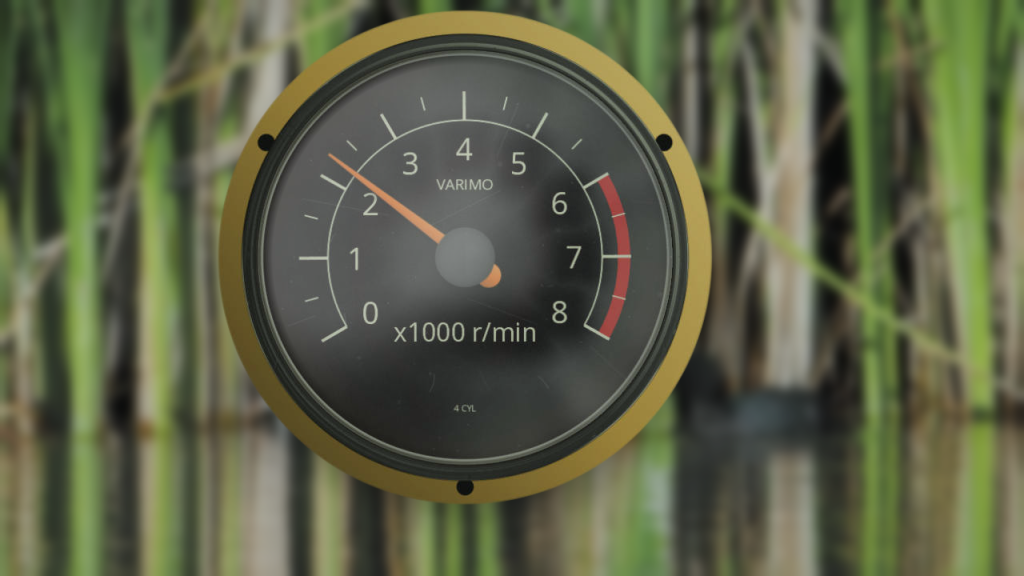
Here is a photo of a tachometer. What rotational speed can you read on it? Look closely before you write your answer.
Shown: 2250 rpm
